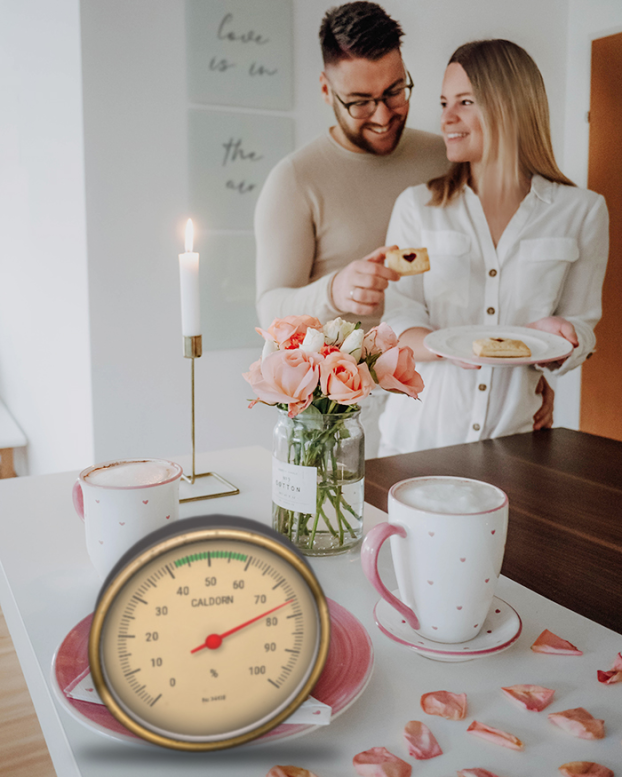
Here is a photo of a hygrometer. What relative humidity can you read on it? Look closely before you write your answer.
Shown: 75 %
